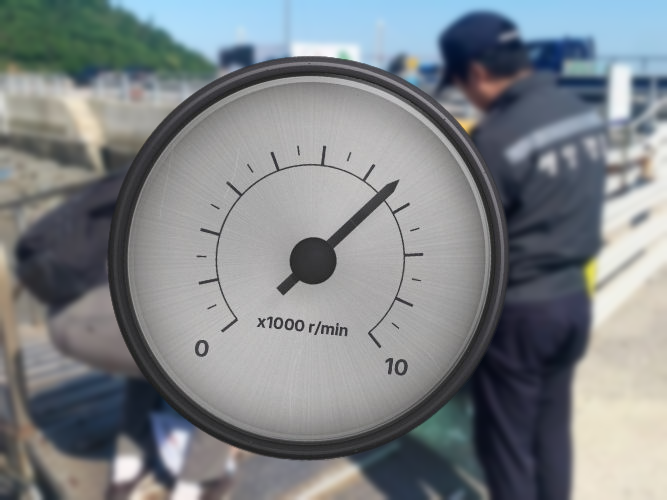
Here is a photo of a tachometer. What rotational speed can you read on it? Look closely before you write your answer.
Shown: 6500 rpm
